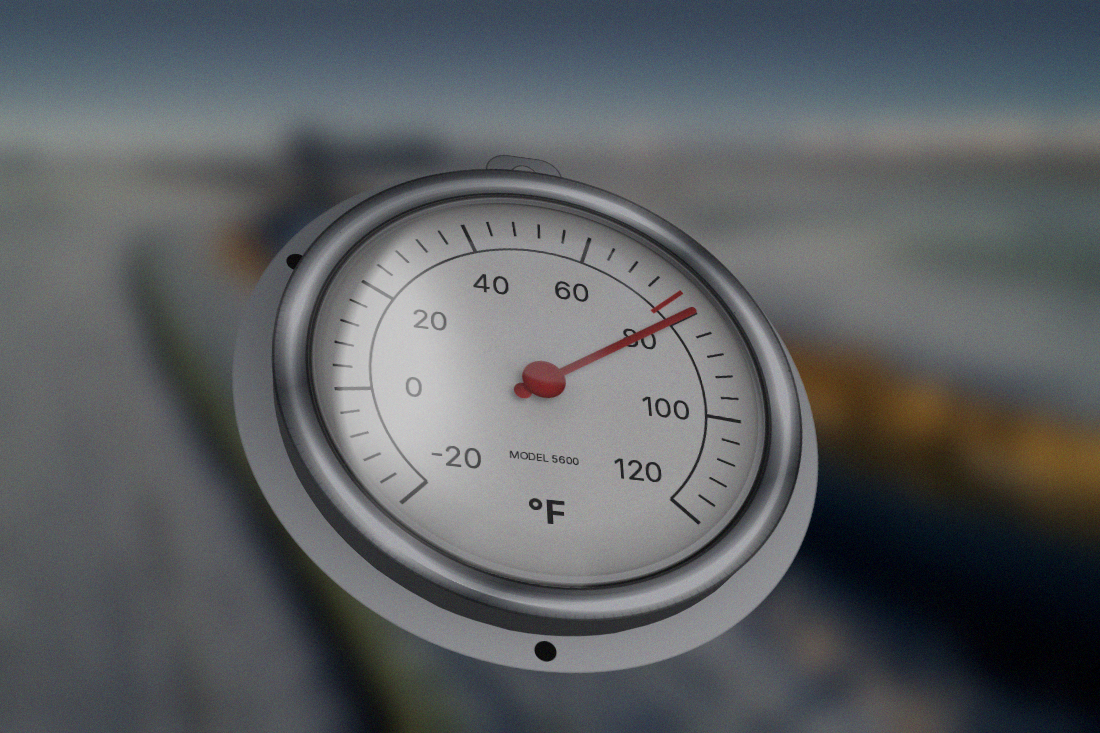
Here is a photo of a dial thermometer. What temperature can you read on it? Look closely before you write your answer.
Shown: 80 °F
